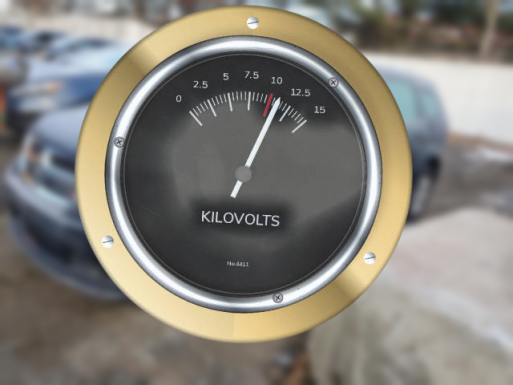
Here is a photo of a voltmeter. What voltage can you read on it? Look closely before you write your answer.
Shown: 11 kV
